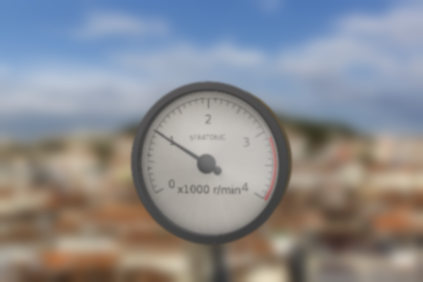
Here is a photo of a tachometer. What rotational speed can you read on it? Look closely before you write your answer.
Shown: 1000 rpm
